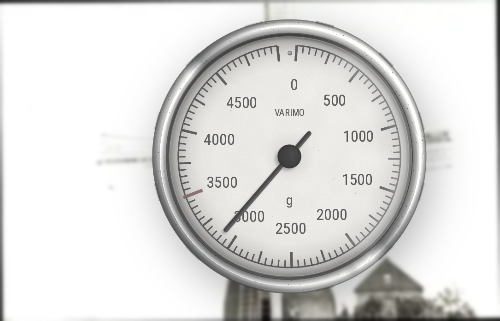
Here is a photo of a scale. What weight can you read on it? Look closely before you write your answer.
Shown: 3100 g
